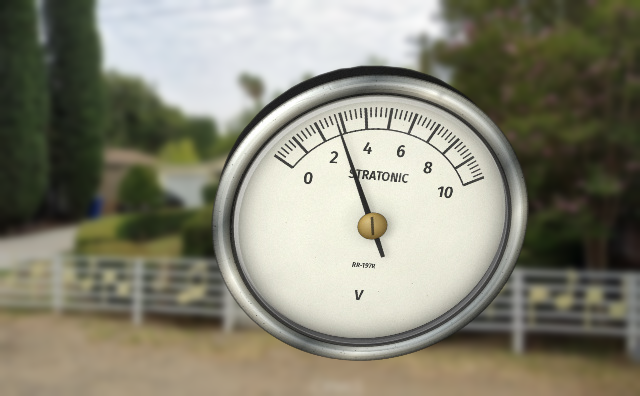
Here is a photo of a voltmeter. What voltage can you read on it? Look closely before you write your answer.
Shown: 2.8 V
